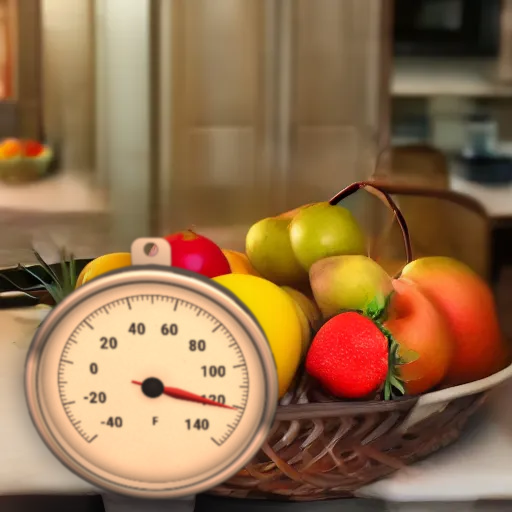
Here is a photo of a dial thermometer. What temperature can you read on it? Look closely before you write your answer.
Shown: 120 °F
